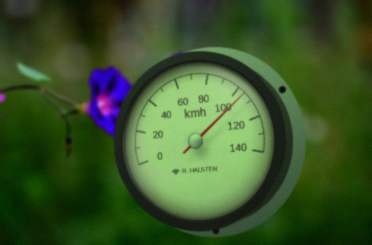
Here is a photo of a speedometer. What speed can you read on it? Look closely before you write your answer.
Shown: 105 km/h
